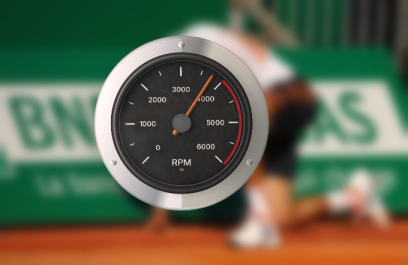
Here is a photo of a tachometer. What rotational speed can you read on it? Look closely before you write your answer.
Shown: 3750 rpm
